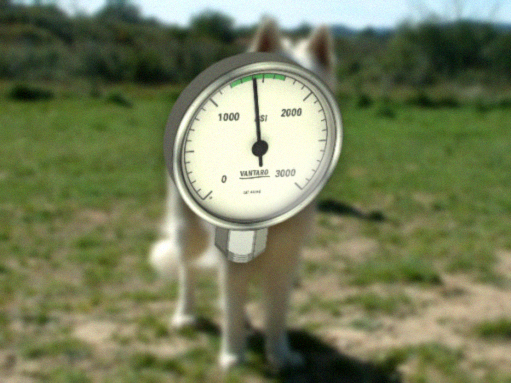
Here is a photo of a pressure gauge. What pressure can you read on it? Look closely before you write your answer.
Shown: 1400 psi
